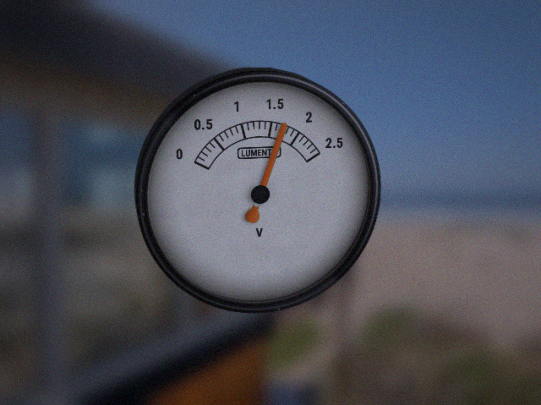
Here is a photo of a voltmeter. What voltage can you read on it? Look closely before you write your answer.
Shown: 1.7 V
